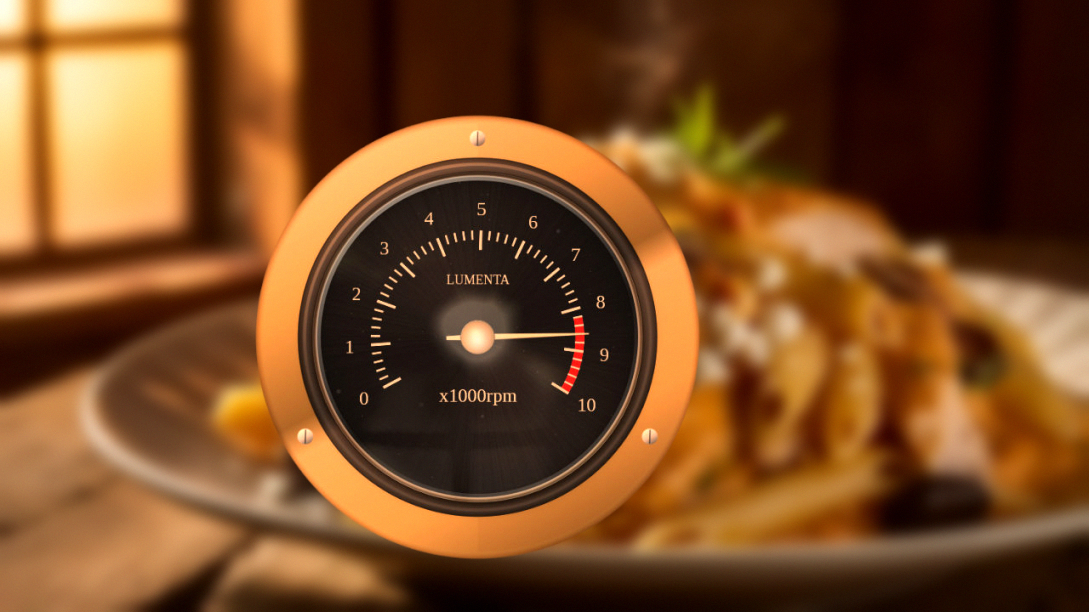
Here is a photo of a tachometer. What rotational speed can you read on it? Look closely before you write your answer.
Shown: 8600 rpm
